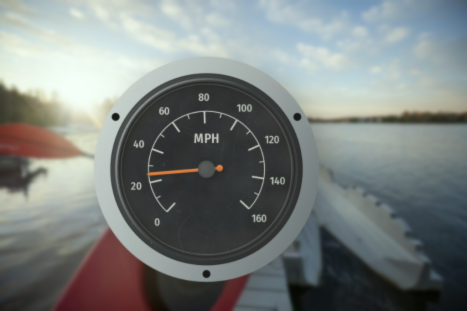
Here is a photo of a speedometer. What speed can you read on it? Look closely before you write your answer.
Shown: 25 mph
